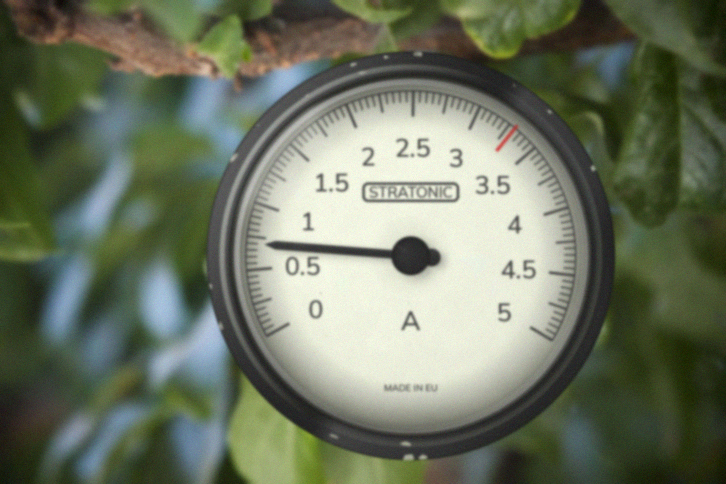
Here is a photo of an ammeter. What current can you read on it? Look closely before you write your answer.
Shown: 0.7 A
